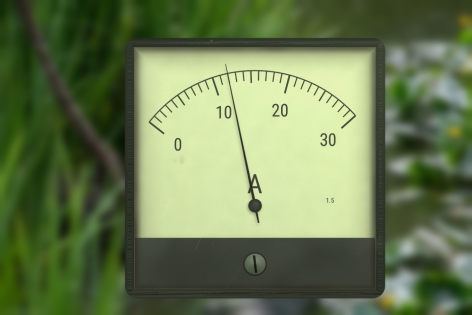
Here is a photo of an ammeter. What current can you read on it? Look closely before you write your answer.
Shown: 12 A
